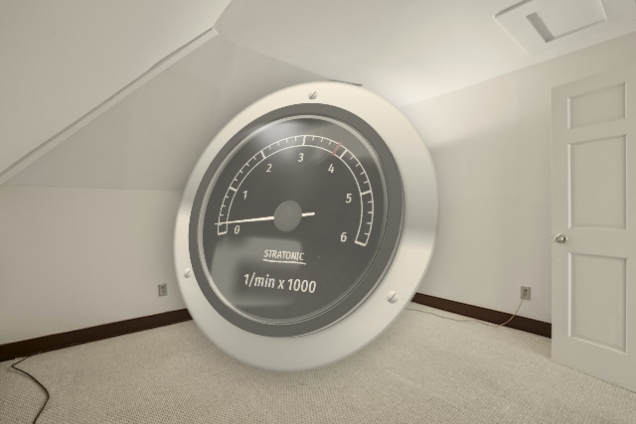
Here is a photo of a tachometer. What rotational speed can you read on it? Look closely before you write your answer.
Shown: 200 rpm
